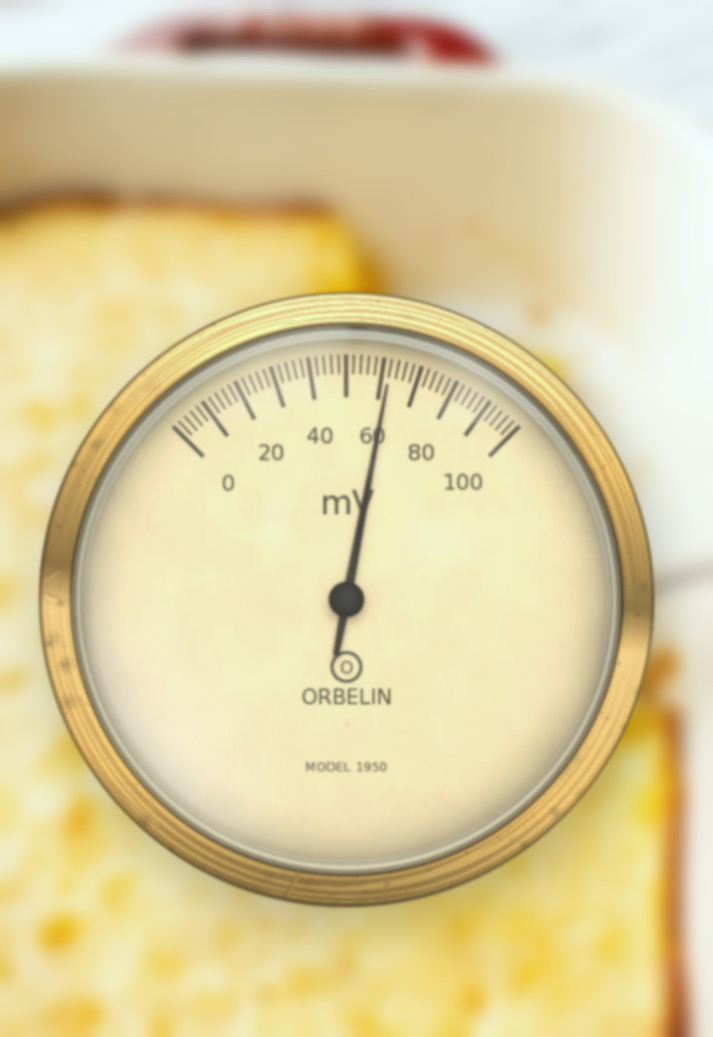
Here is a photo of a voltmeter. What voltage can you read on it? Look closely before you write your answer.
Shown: 62 mV
